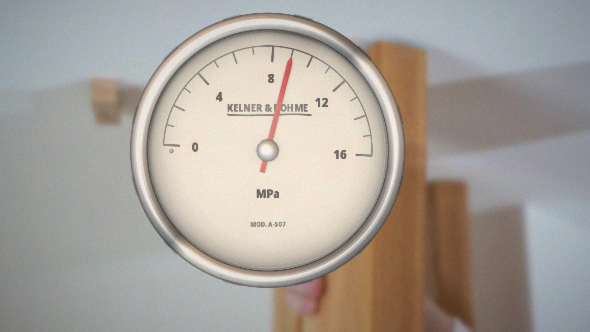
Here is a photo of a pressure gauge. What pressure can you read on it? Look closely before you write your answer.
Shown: 9 MPa
